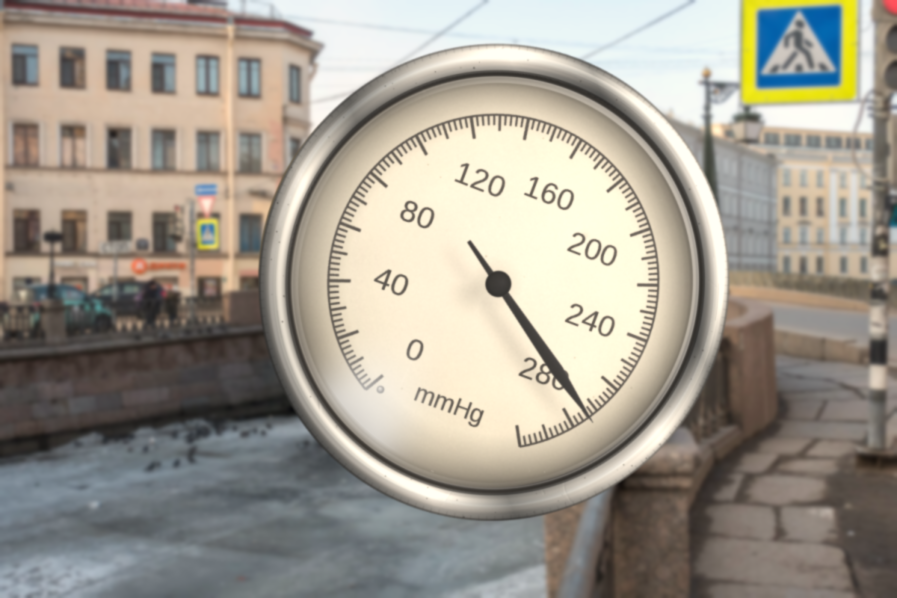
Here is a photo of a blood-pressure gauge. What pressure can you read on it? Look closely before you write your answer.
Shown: 274 mmHg
